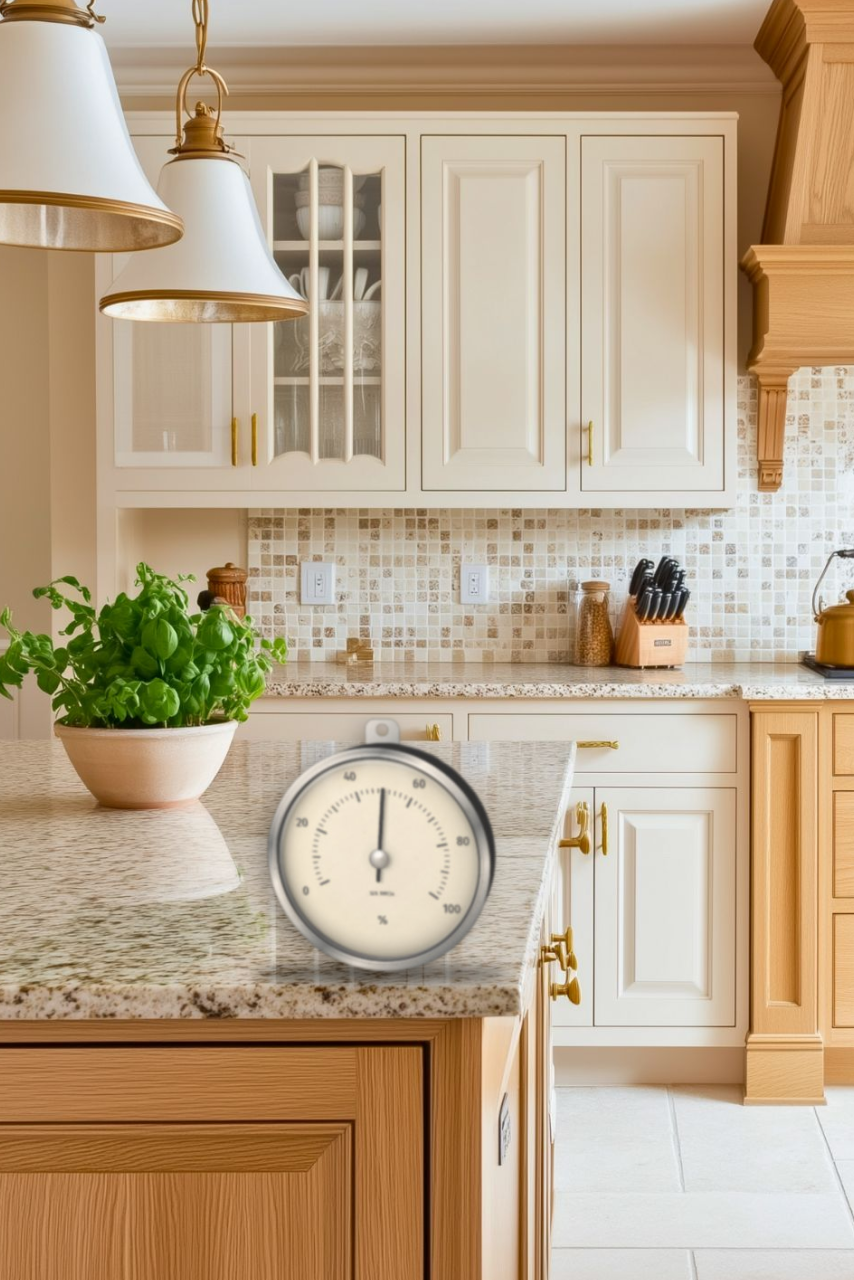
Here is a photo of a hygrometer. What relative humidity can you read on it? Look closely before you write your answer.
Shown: 50 %
